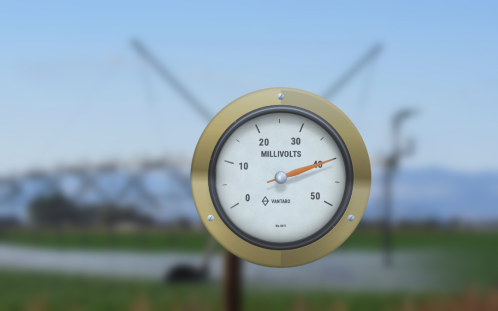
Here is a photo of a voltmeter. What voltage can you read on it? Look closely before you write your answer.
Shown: 40 mV
